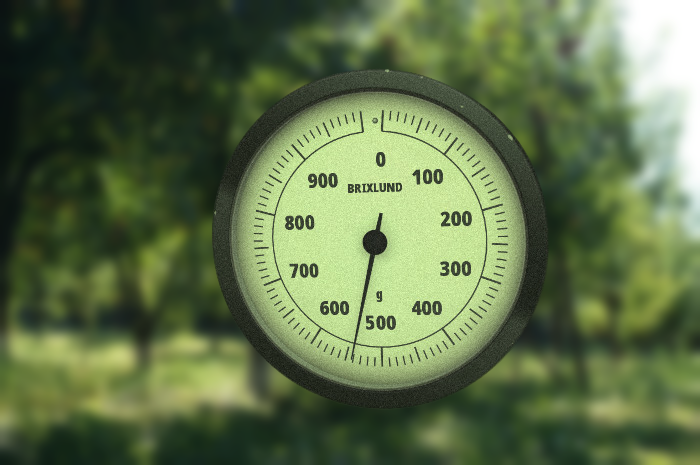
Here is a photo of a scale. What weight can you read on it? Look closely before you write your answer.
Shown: 540 g
